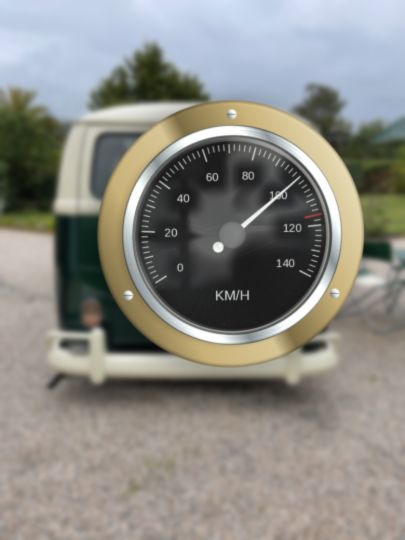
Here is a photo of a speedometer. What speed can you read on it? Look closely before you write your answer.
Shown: 100 km/h
